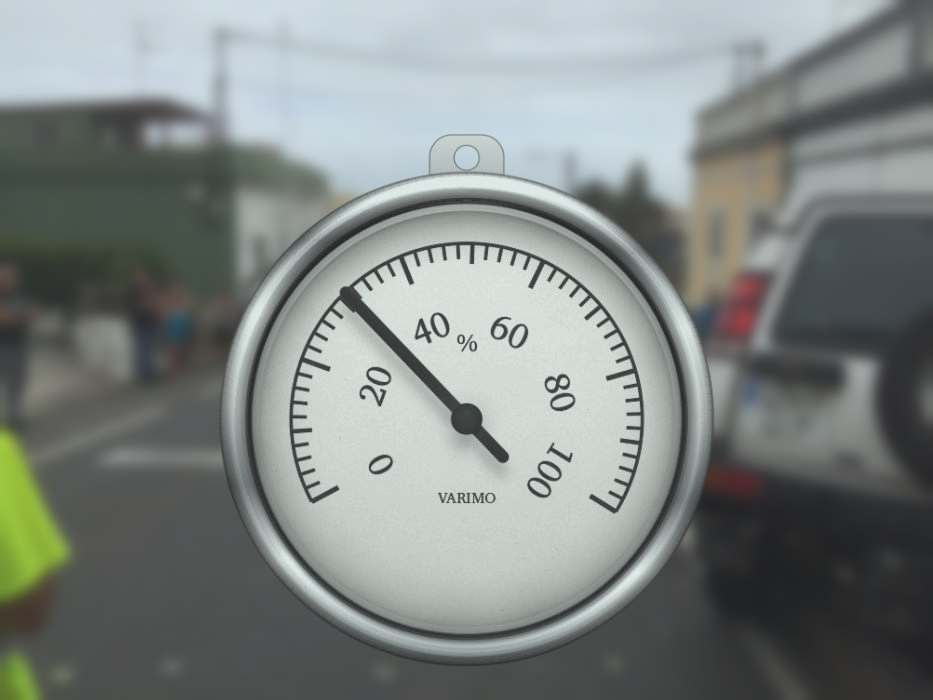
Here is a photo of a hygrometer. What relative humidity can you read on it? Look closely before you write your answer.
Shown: 31 %
